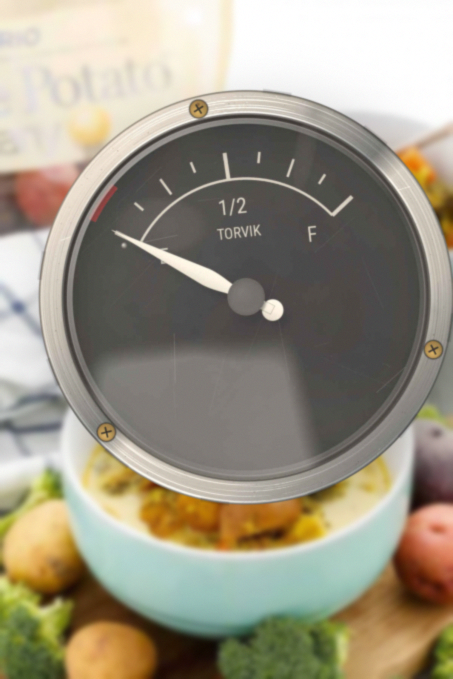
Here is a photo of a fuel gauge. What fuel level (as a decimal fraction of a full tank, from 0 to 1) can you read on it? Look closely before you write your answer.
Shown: 0
